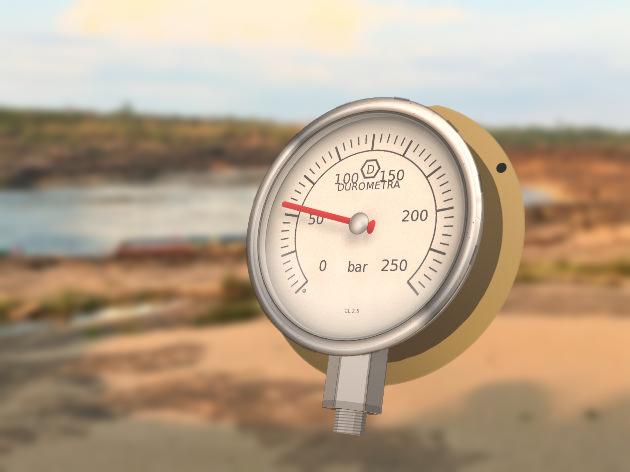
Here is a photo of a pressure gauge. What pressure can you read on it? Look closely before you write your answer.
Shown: 55 bar
